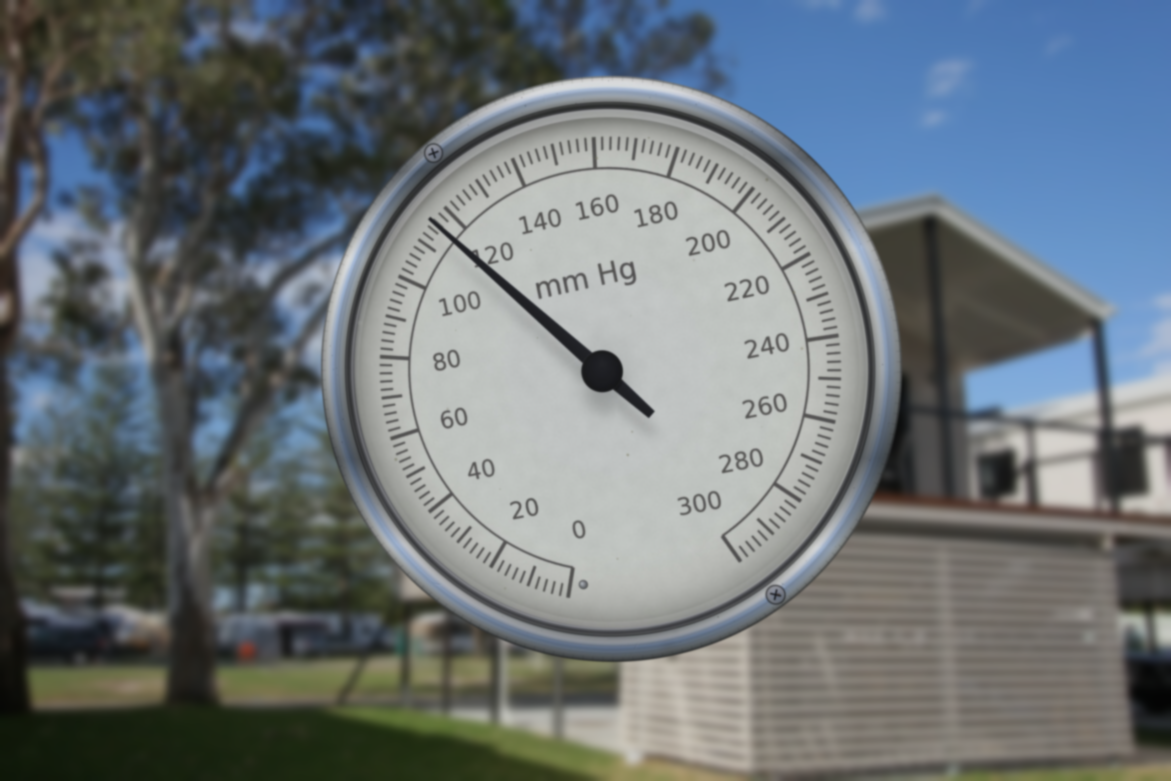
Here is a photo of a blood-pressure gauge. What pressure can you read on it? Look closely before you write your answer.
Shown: 116 mmHg
